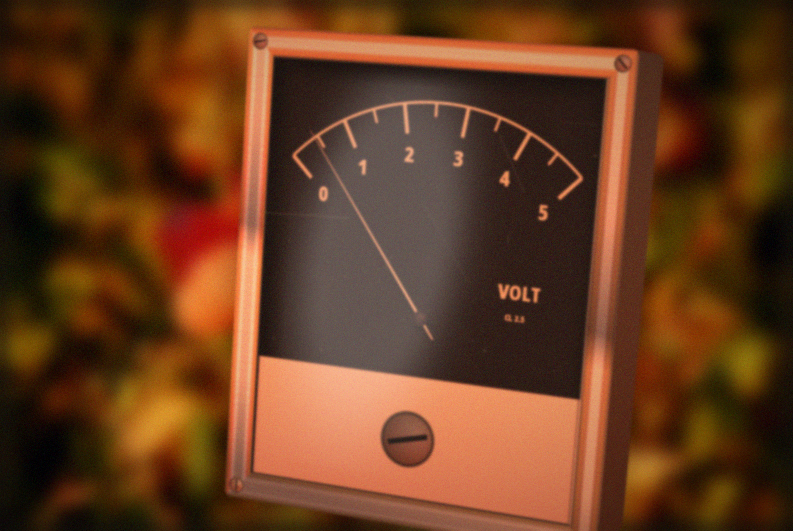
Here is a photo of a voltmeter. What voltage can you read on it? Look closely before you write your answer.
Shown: 0.5 V
